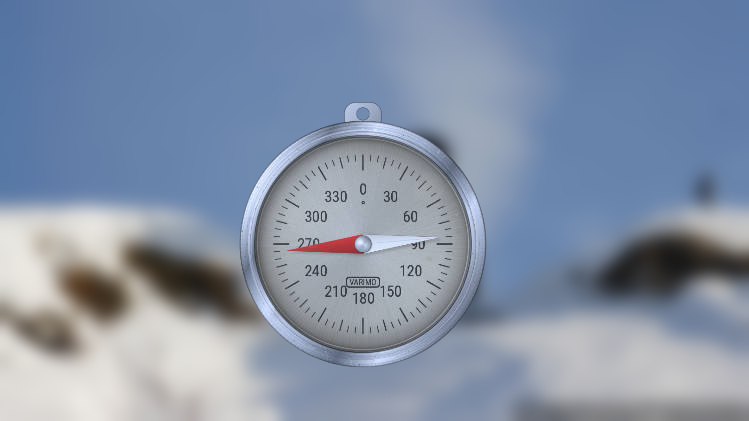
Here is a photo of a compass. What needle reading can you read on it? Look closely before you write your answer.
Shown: 265 °
